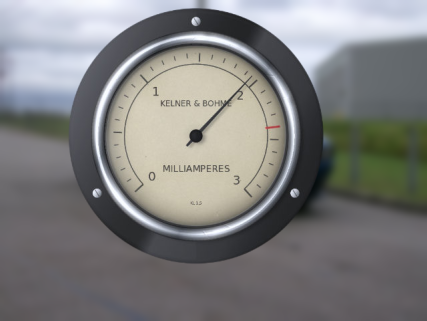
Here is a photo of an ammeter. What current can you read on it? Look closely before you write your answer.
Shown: 1.95 mA
